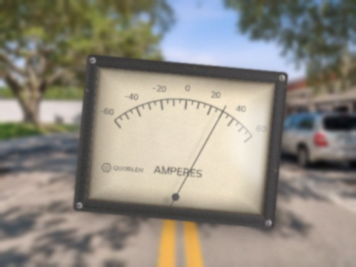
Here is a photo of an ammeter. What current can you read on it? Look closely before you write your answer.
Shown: 30 A
